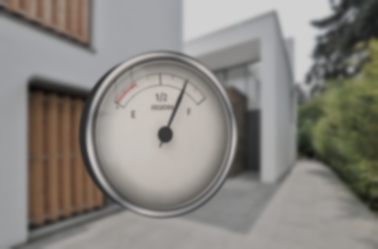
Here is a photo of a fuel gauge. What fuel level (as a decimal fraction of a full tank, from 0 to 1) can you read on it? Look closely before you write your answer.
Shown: 0.75
